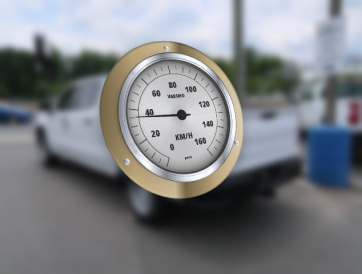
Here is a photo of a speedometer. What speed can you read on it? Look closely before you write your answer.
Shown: 35 km/h
